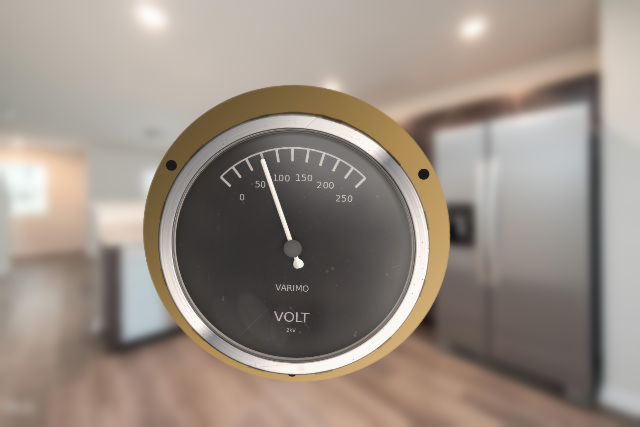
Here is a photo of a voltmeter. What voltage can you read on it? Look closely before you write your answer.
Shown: 75 V
